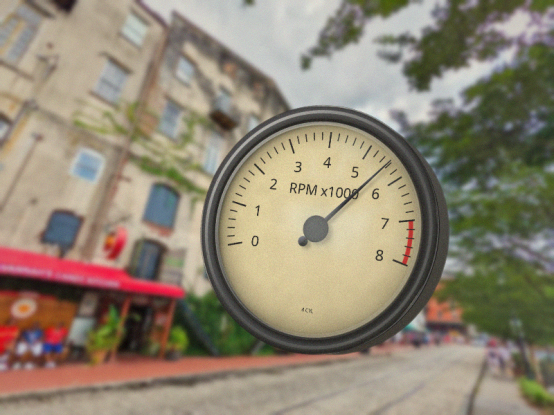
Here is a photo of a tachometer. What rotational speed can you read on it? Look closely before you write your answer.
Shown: 5600 rpm
